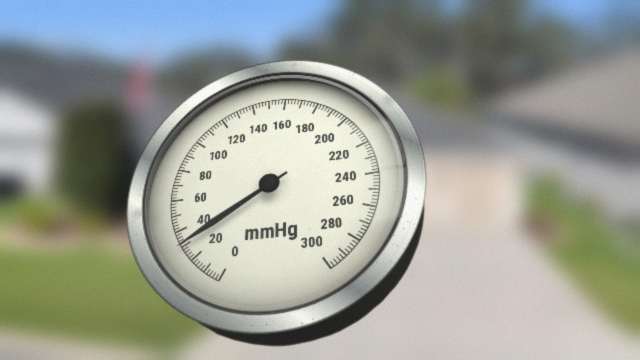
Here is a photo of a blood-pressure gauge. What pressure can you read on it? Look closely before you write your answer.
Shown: 30 mmHg
